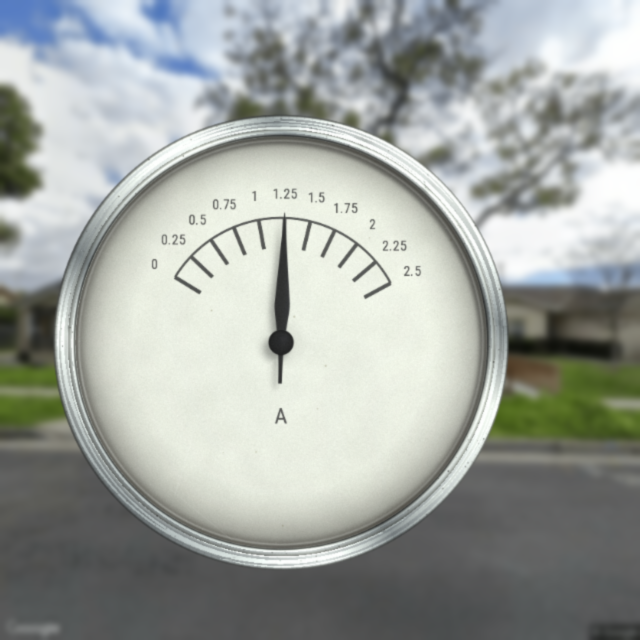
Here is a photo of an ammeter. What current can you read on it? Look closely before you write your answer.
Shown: 1.25 A
